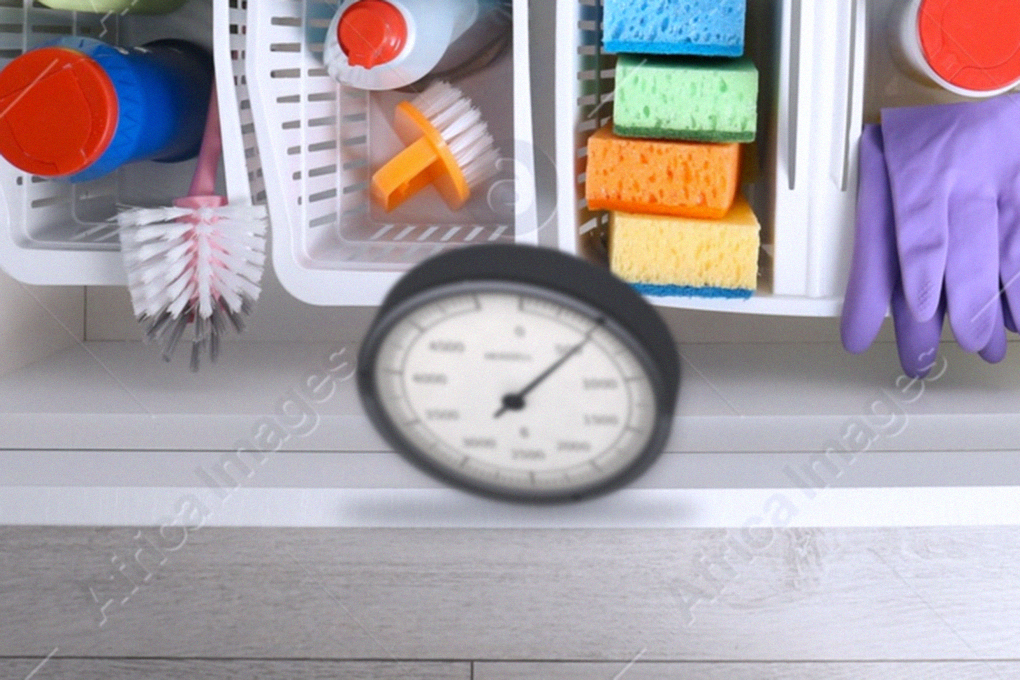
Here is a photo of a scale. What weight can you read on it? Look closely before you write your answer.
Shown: 500 g
